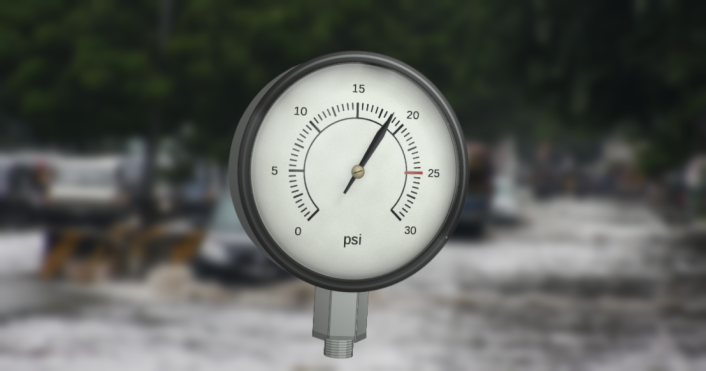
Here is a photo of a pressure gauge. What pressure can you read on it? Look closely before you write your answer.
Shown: 18.5 psi
